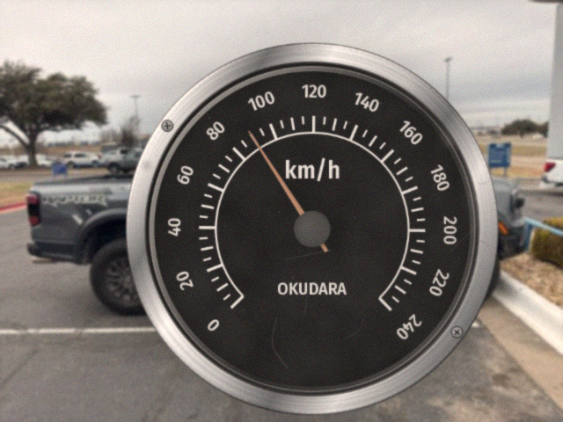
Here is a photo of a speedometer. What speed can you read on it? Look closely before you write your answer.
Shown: 90 km/h
